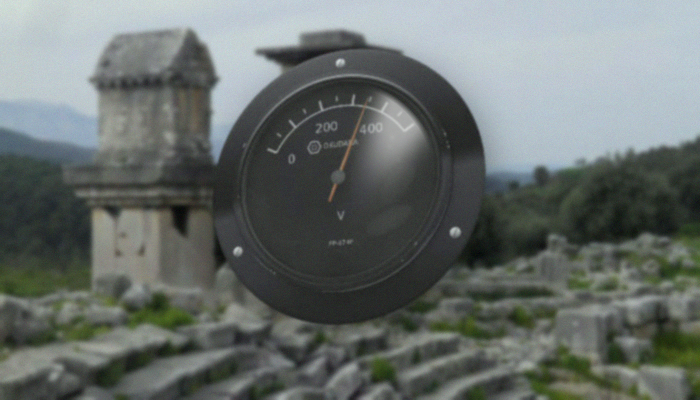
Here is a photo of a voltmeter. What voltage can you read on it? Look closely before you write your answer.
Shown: 350 V
